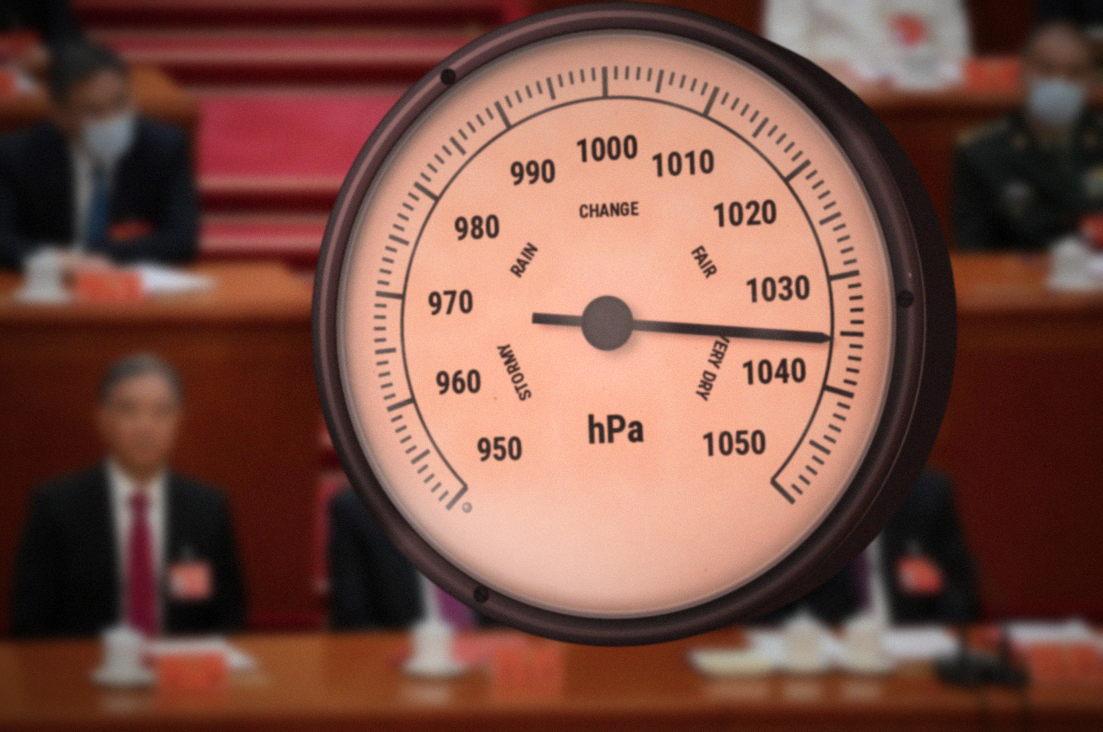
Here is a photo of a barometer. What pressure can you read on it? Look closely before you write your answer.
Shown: 1035.5 hPa
